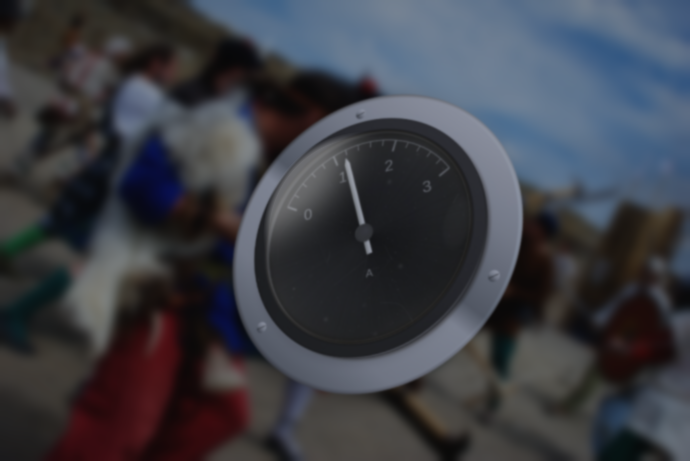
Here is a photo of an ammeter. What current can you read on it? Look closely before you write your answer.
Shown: 1.2 A
